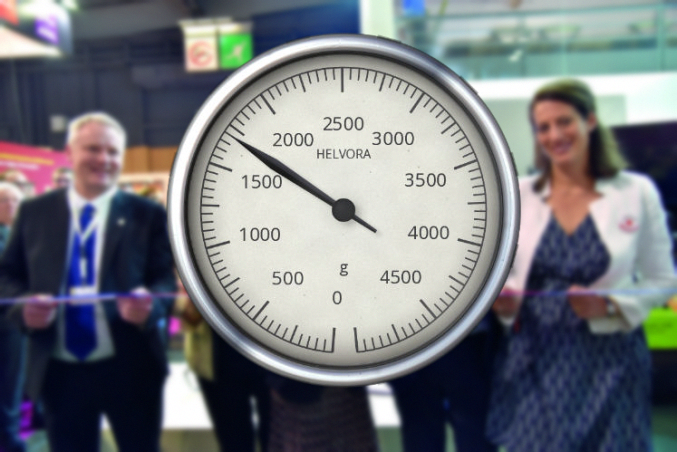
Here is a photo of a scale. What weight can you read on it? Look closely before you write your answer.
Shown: 1700 g
